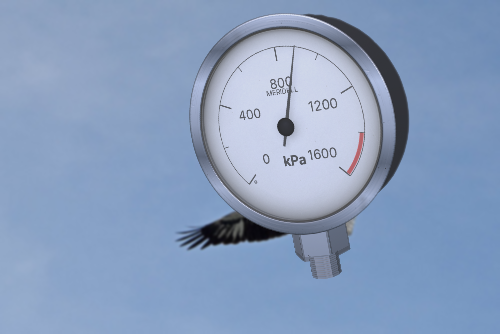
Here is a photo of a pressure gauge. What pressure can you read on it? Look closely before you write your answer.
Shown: 900 kPa
